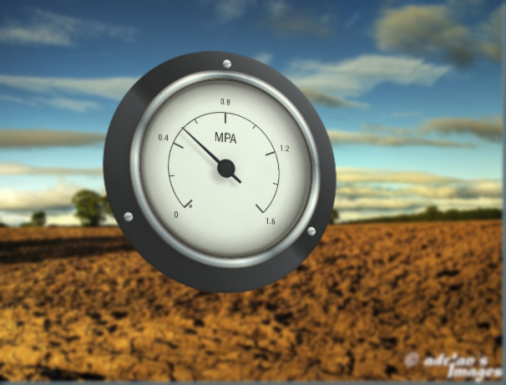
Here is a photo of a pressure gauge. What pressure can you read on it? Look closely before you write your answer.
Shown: 0.5 MPa
